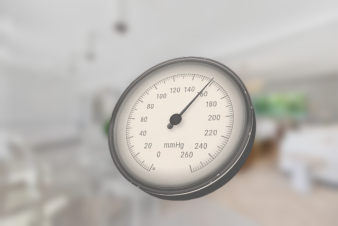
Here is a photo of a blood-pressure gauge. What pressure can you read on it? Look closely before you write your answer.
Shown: 160 mmHg
